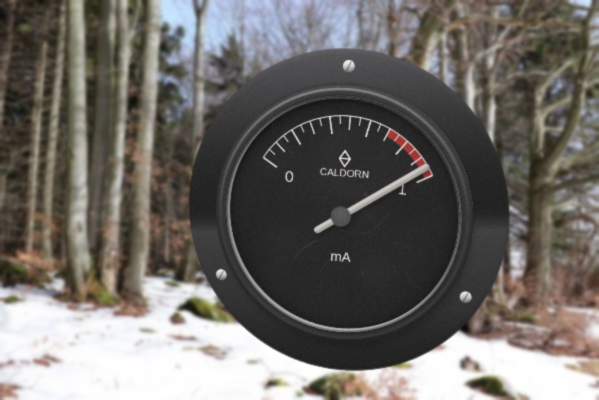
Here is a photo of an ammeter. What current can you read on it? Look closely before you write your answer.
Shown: 0.95 mA
